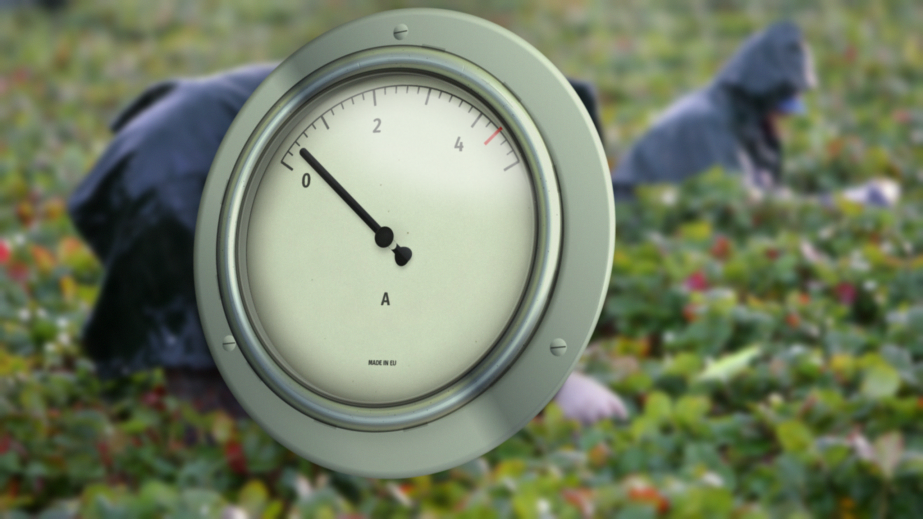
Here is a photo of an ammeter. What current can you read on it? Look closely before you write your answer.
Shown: 0.4 A
